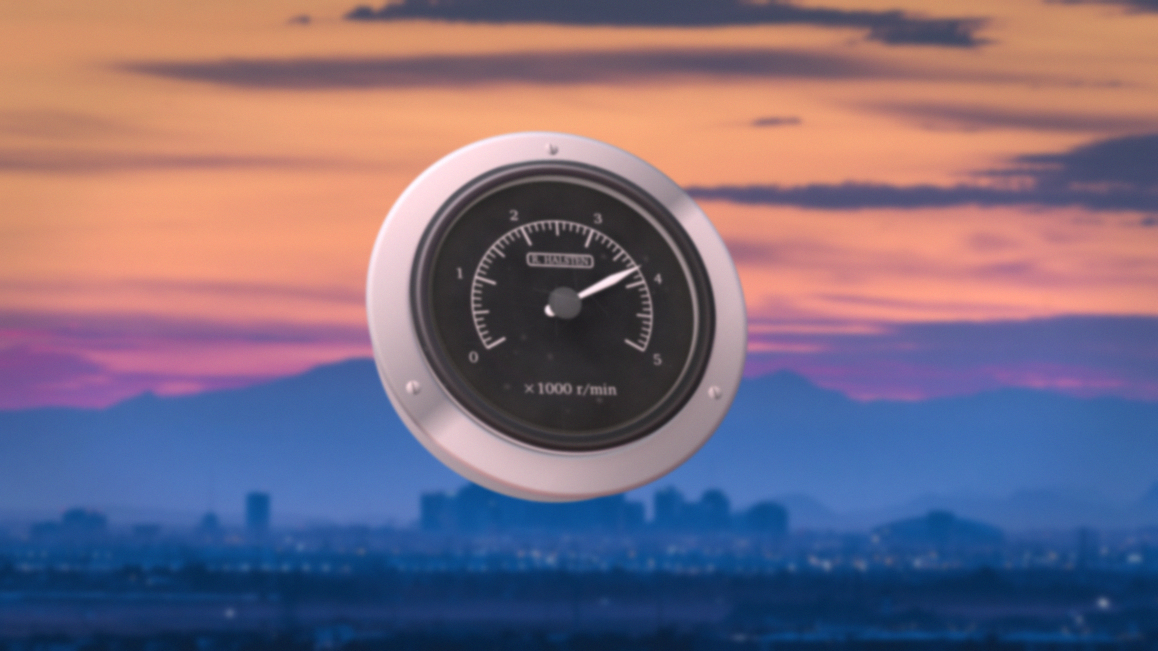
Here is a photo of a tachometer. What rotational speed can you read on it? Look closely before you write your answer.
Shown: 3800 rpm
